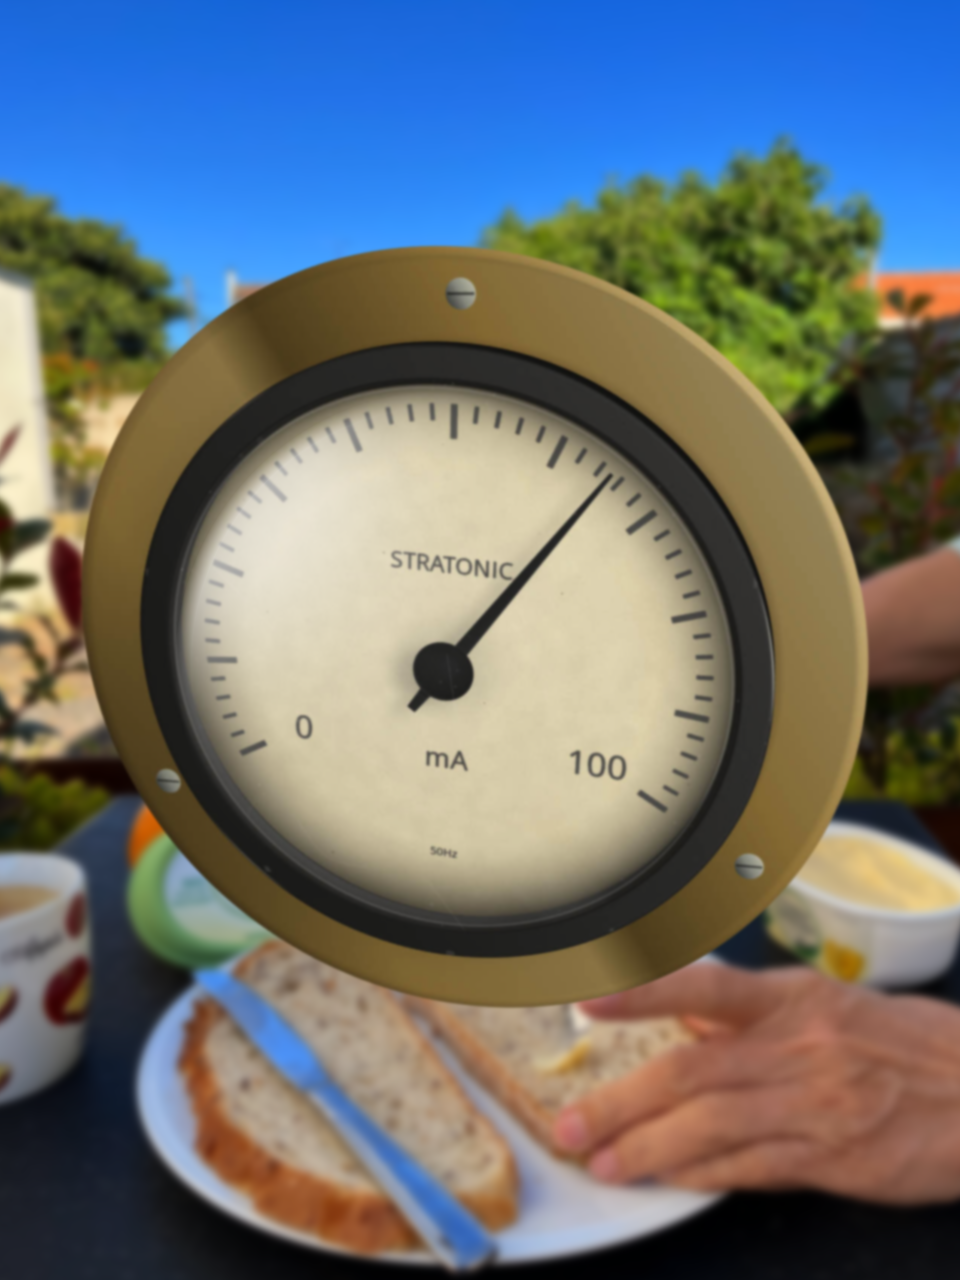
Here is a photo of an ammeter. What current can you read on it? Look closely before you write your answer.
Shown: 65 mA
